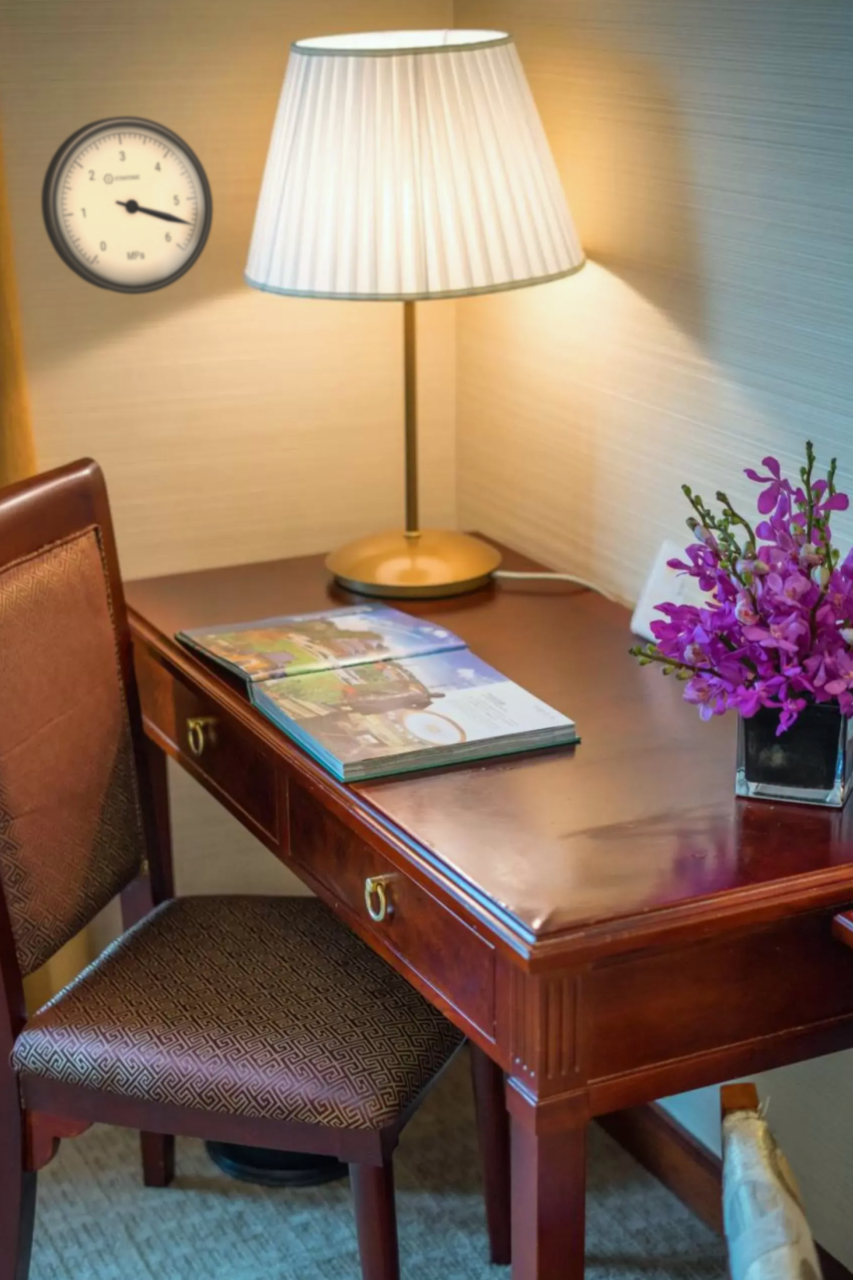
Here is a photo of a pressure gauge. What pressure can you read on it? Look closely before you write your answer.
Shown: 5.5 MPa
